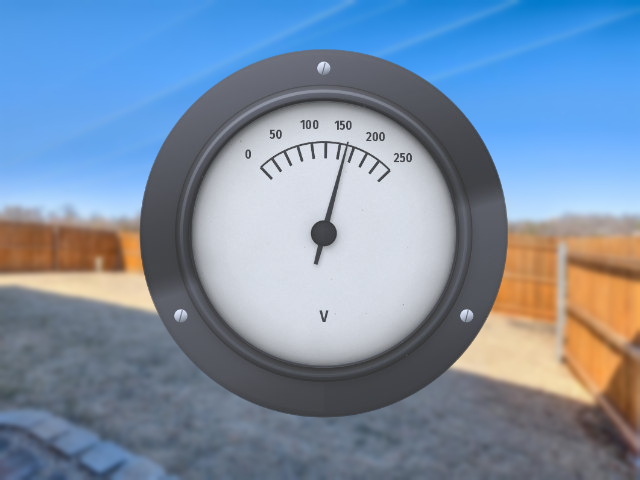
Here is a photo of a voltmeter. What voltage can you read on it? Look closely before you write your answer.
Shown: 162.5 V
